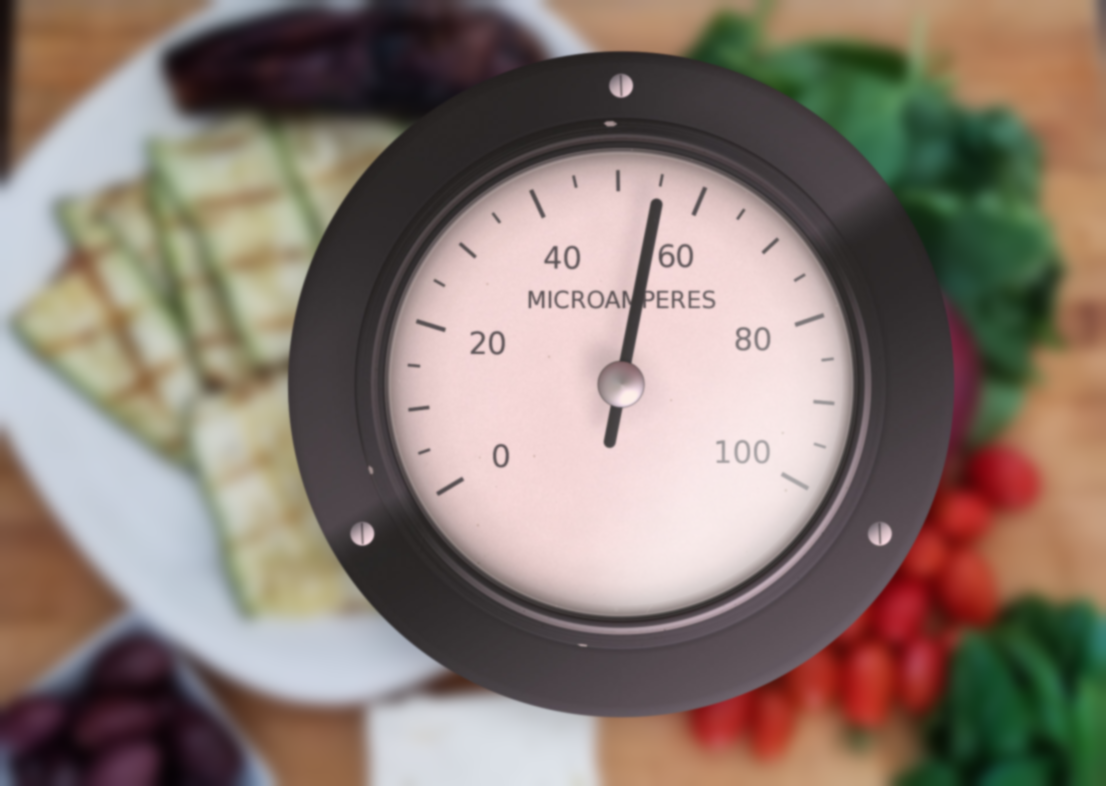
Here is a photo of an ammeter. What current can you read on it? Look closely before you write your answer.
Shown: 55 µA
